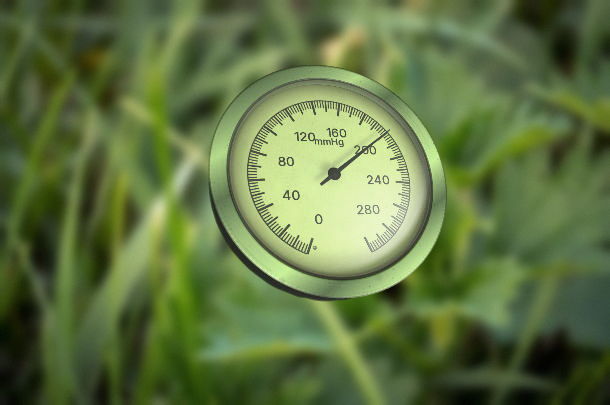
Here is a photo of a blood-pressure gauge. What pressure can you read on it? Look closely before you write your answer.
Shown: 200 mmHg
